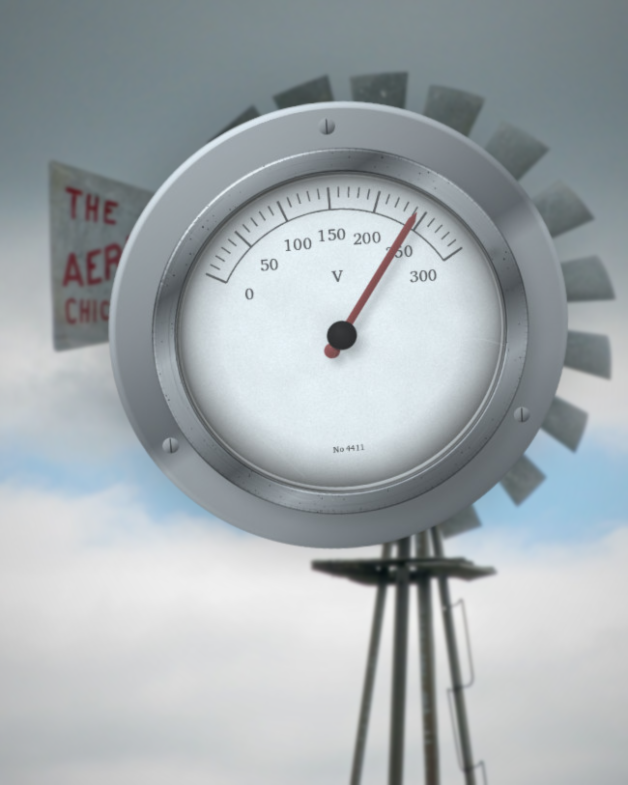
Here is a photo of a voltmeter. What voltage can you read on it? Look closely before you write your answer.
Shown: 240 V
